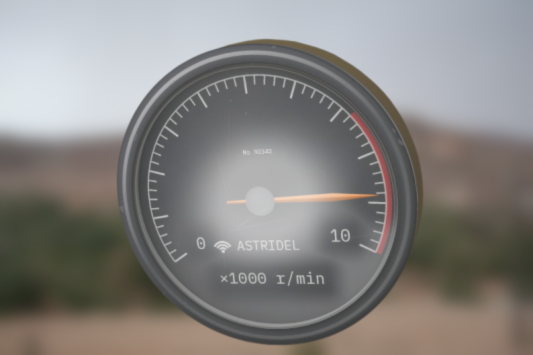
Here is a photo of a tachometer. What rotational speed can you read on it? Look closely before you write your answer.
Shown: 8800 rpm
